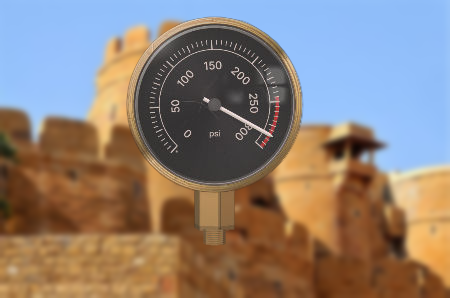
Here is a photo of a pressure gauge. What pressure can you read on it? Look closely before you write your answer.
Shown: 285 psi
